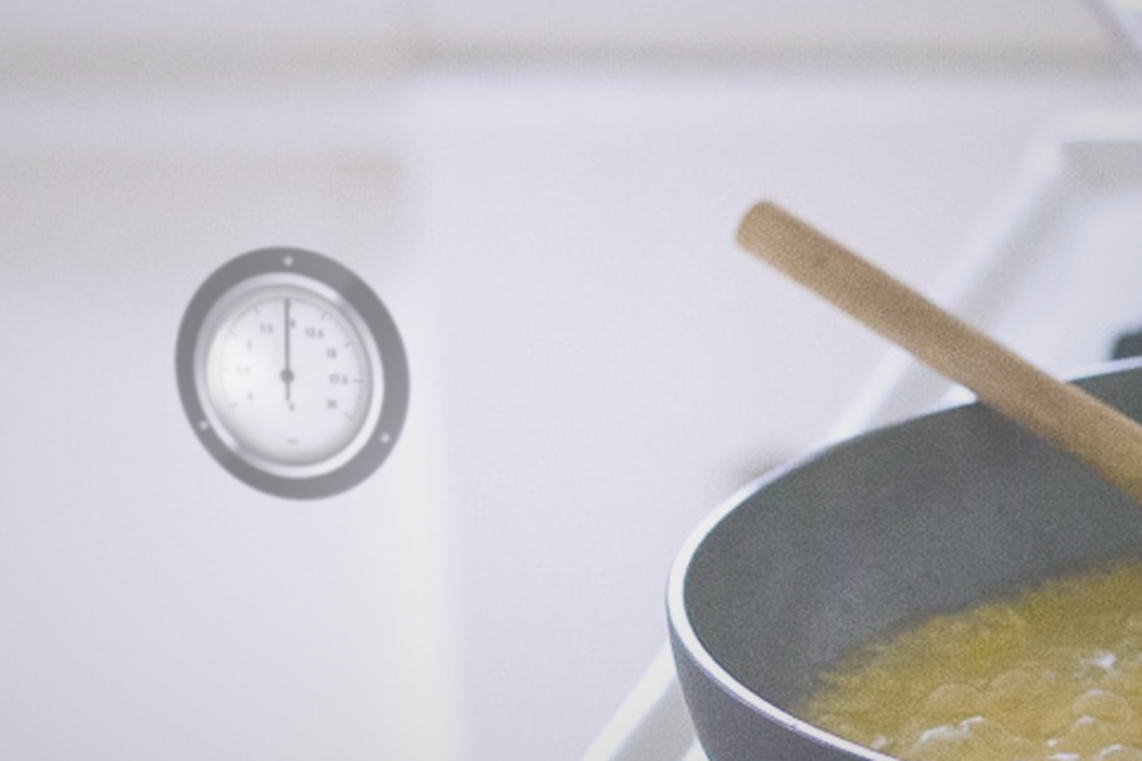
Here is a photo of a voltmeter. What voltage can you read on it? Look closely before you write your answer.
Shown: 10 V
